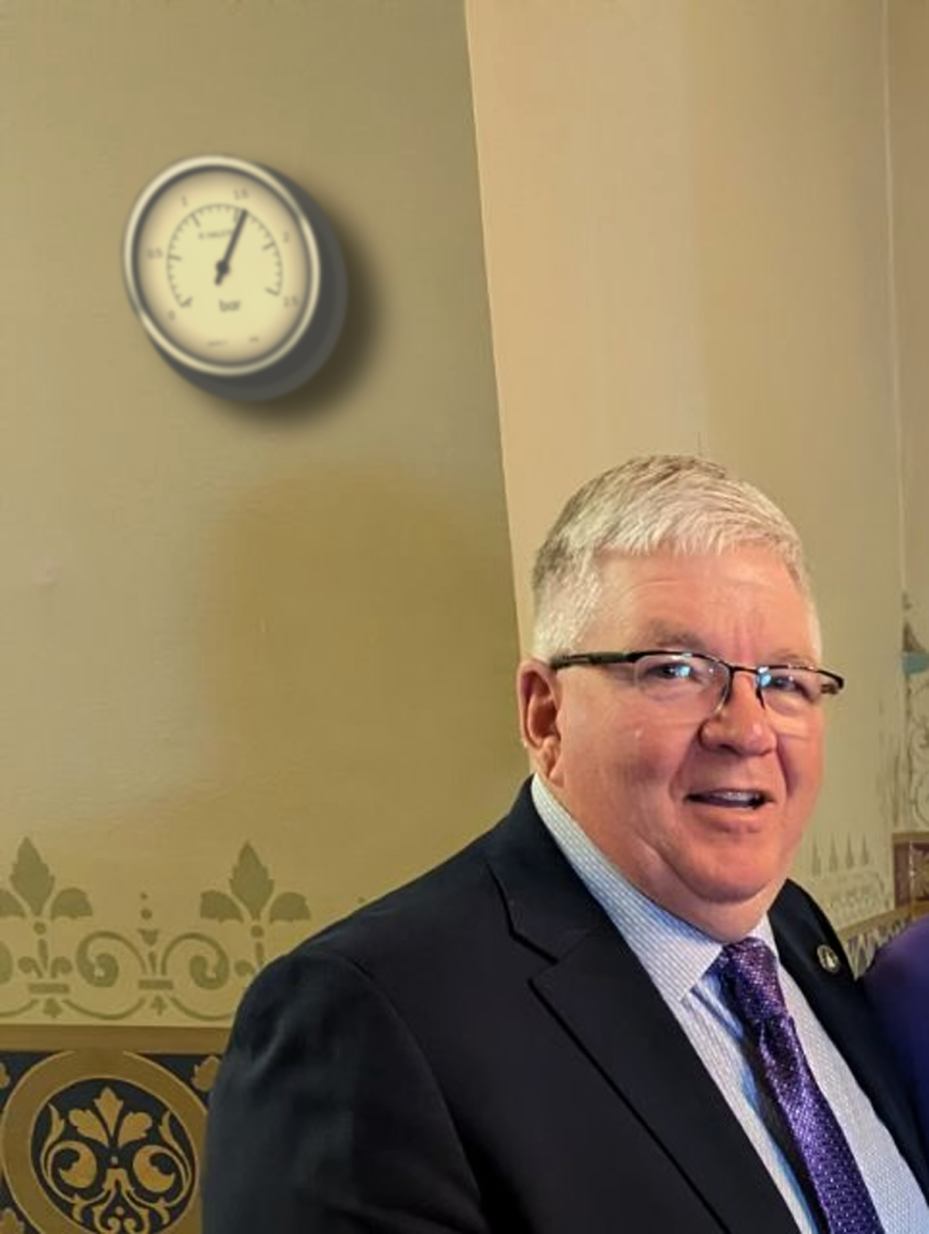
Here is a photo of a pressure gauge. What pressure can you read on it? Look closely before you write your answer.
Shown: 1.6 bar
